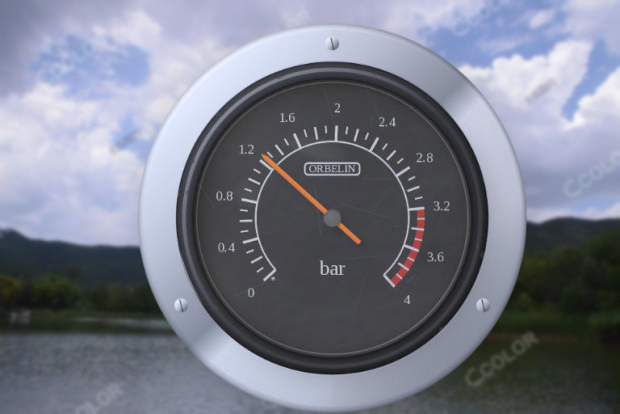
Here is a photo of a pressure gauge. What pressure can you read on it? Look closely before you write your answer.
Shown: 1.25 bar
